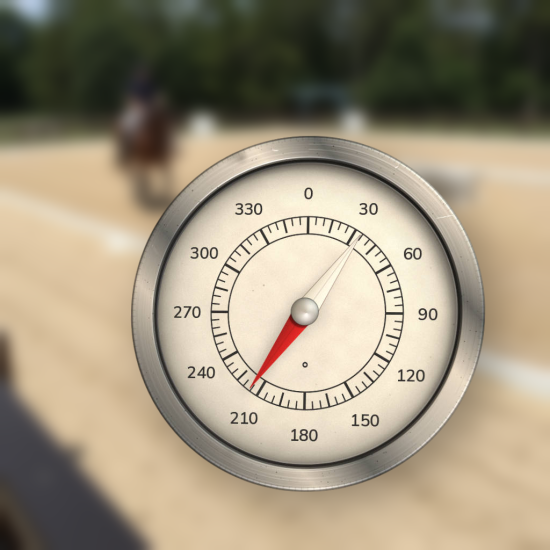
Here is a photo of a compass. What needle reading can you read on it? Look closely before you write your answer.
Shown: 215 °
